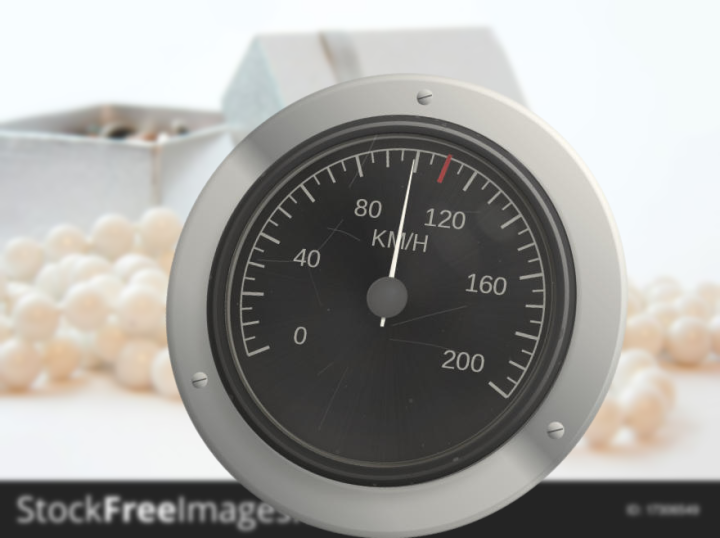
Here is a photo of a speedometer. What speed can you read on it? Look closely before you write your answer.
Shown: 100 km/h
